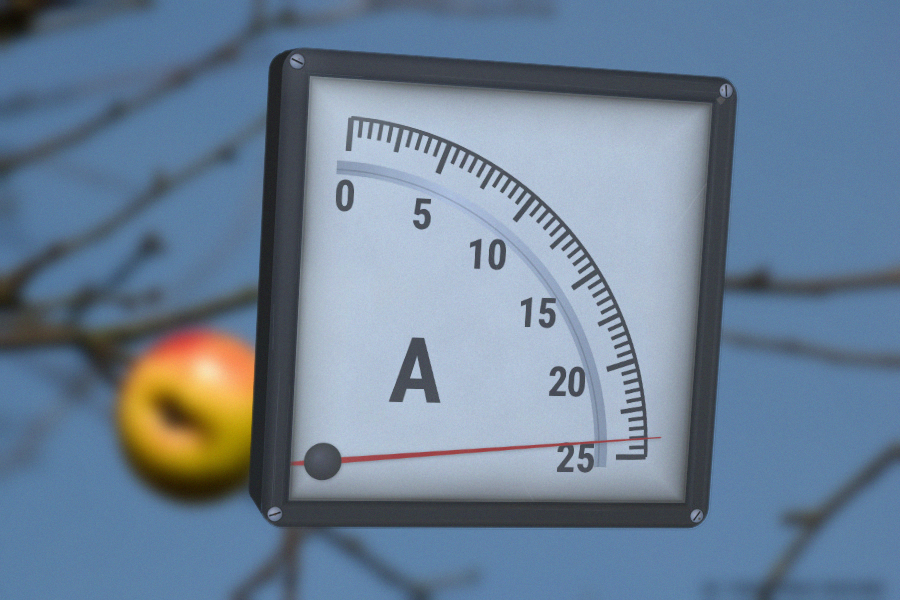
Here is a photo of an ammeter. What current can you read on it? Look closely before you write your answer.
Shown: 24 A
